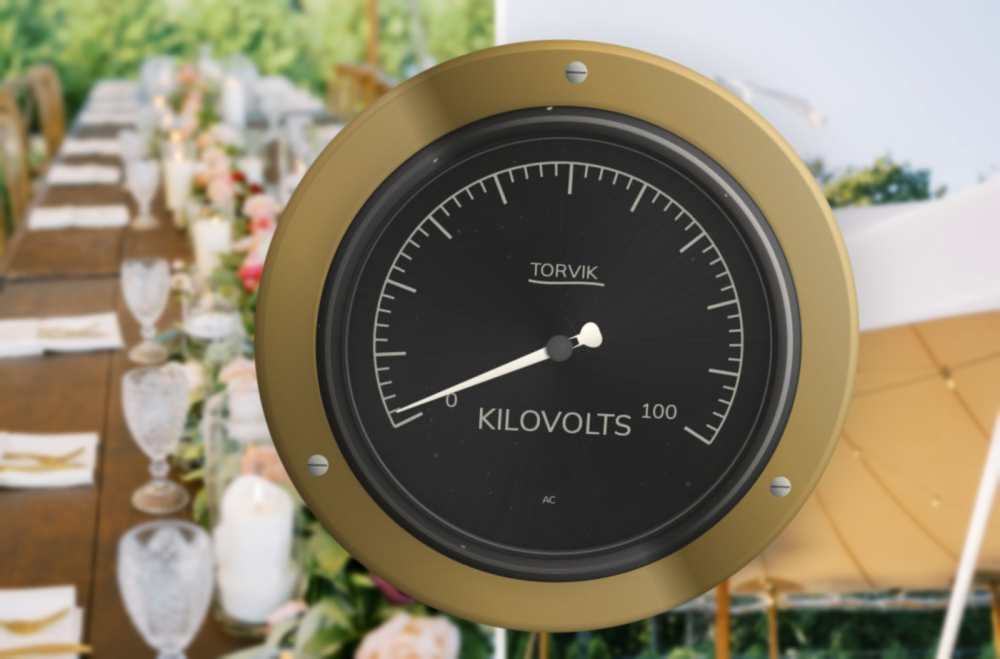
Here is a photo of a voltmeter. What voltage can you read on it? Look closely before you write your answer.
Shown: 2 kV
